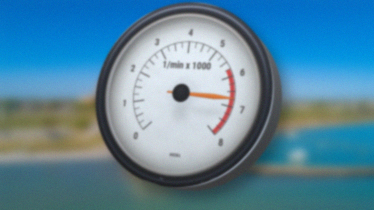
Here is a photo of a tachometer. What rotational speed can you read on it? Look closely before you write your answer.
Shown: 6750 rpm
